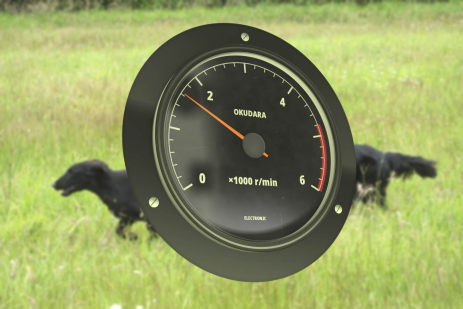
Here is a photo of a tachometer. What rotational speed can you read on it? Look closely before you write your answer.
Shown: 1600 rpm
